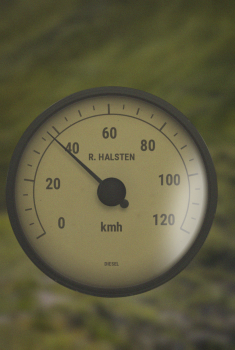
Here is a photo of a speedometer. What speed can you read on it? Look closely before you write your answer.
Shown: 37.5 km/h
